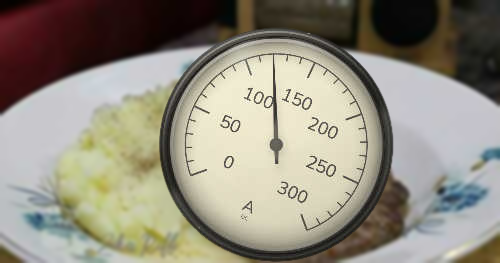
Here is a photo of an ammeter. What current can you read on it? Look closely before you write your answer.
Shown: 120 A
